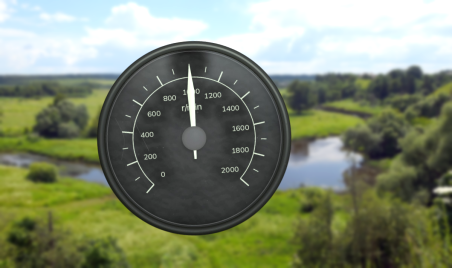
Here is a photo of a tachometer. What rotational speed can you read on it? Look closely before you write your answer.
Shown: 1000 rpm
